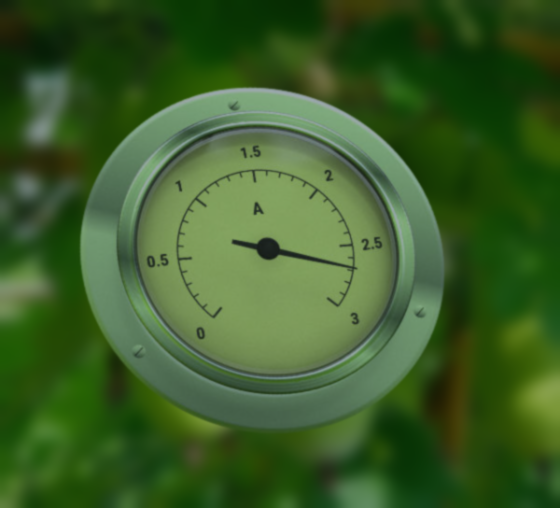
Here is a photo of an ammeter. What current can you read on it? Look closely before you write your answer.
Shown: 2.7 A
